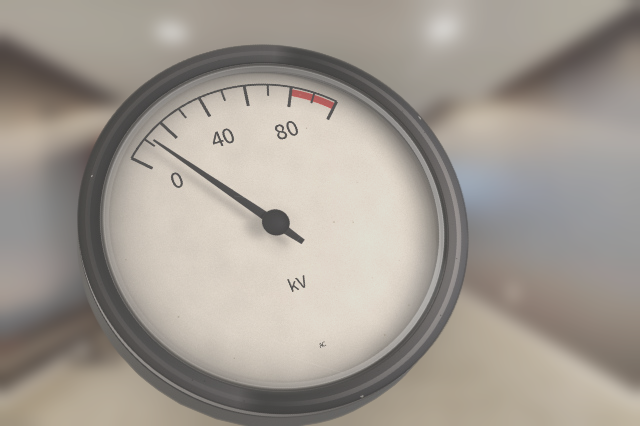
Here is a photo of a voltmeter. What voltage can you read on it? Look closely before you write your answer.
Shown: 10 kV
